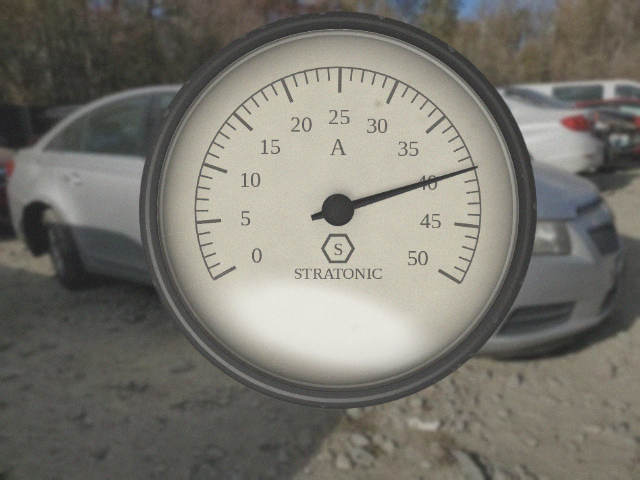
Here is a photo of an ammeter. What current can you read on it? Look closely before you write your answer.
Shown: 40 A
